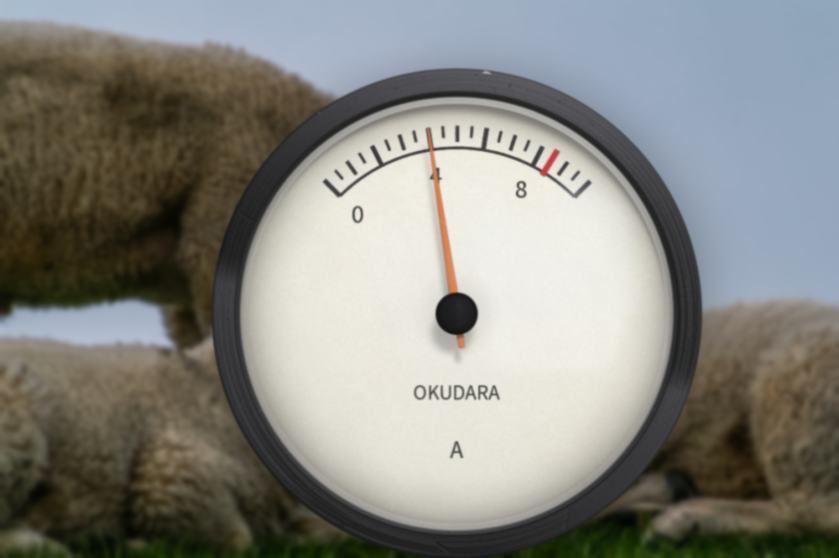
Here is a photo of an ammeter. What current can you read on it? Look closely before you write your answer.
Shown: 4 A
